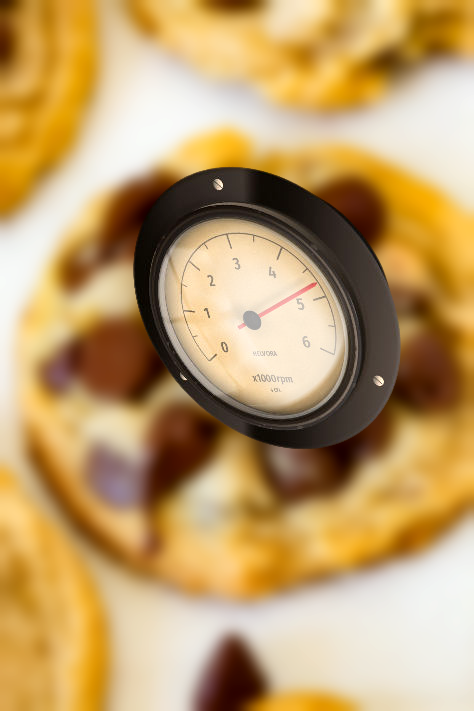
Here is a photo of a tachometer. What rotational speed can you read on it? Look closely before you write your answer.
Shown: 4750 rpm
